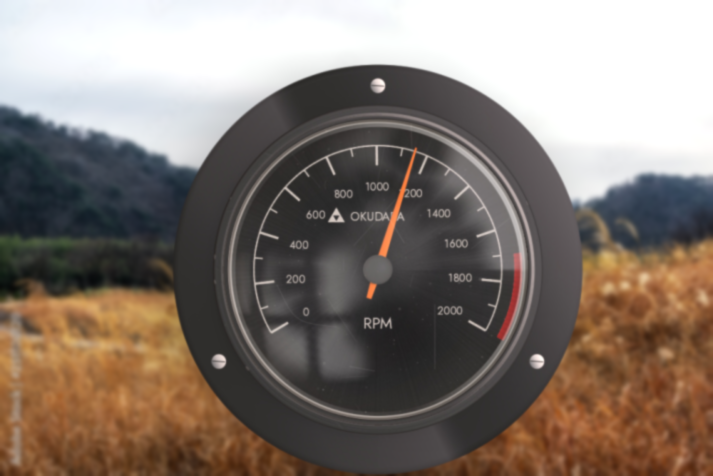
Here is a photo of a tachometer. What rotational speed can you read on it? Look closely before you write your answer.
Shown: 1150 rpm
